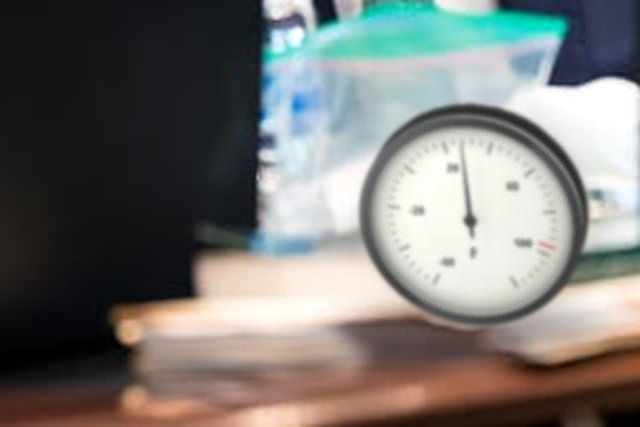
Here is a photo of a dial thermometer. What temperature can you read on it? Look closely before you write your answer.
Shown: 28 °F
